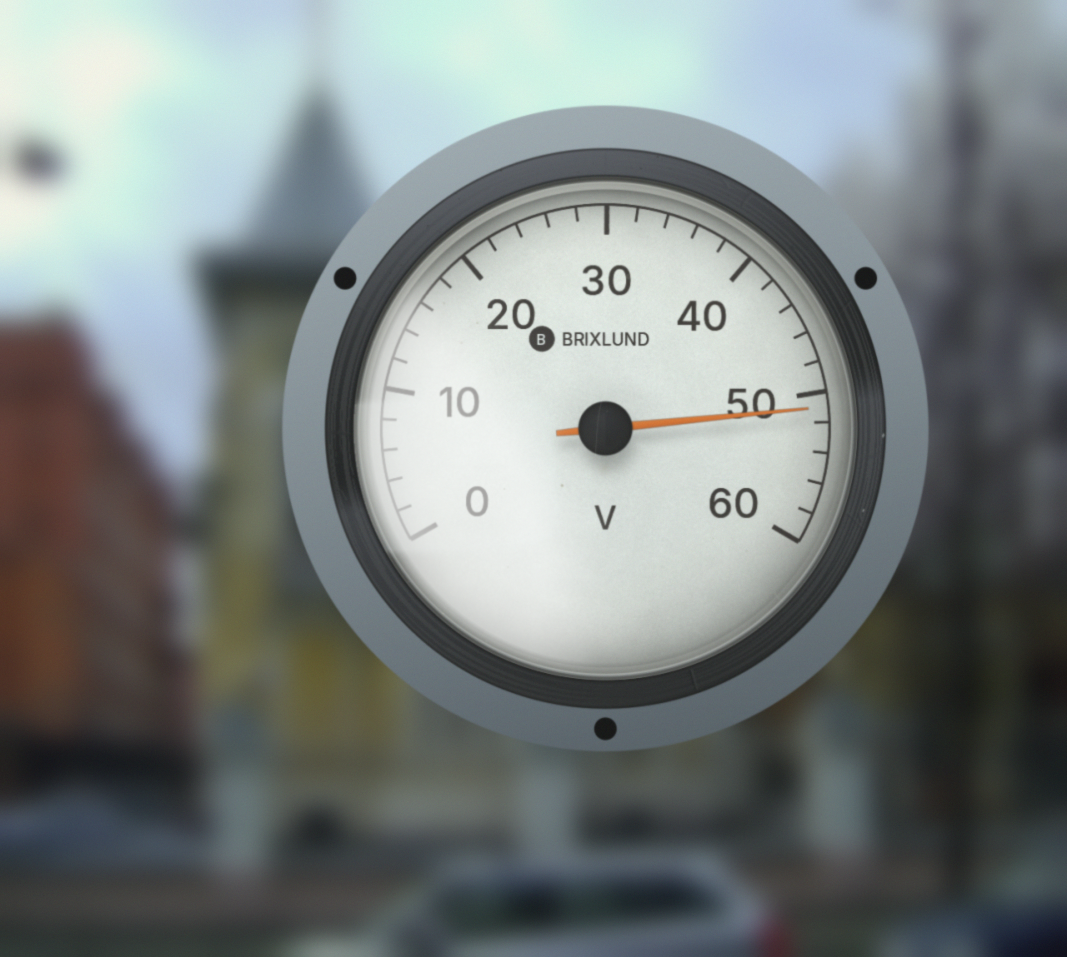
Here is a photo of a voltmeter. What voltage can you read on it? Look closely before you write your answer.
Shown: 51 V
